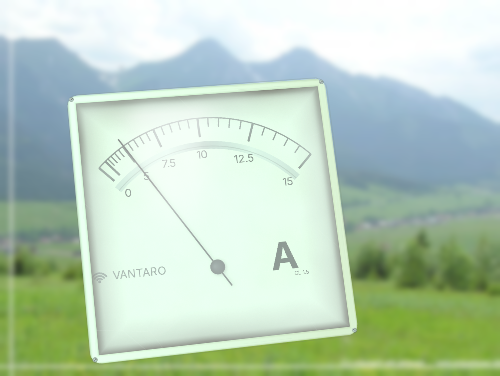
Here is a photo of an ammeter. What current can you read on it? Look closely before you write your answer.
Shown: 5 A
